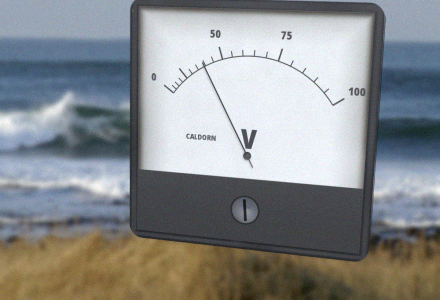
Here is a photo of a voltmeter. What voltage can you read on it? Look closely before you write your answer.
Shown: 40 V
